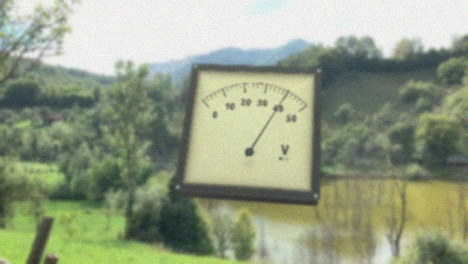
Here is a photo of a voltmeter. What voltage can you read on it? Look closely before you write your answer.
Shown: 40 V
